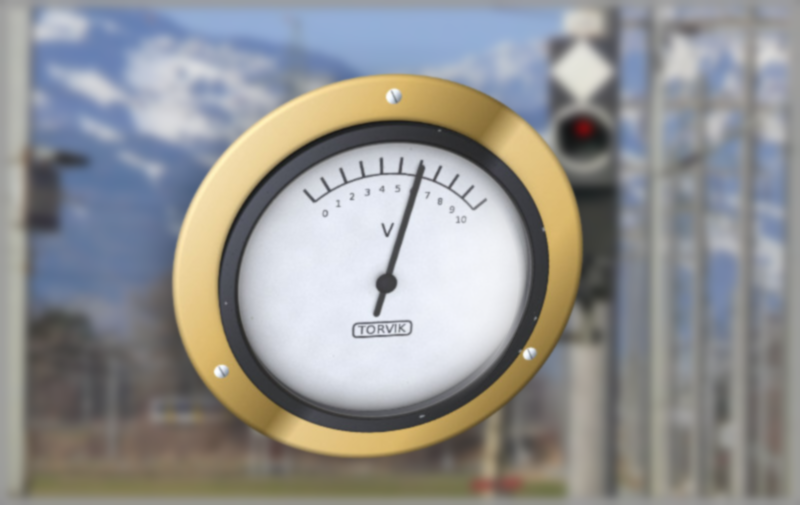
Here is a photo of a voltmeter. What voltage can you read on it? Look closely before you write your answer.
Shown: 6 V
